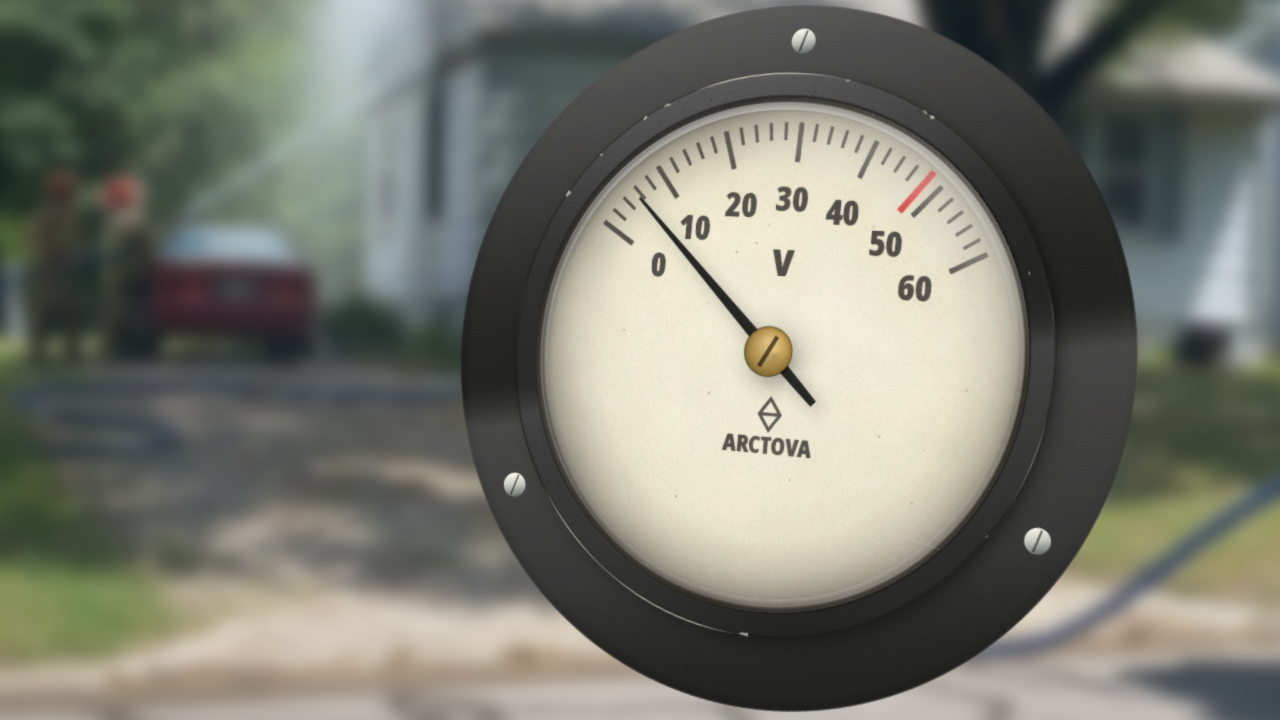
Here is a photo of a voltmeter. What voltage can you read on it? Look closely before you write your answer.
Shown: 6 V
